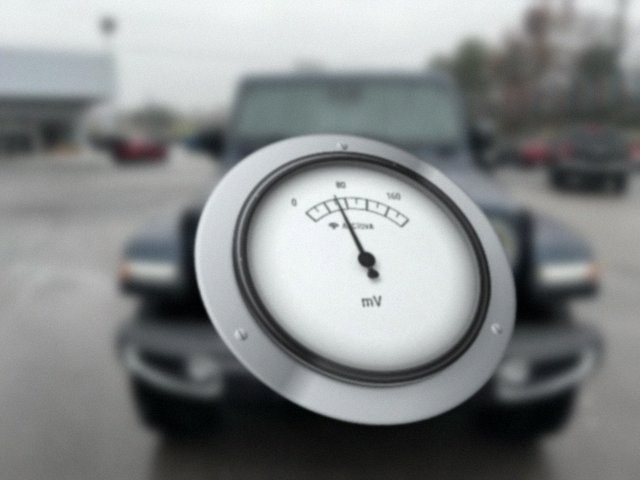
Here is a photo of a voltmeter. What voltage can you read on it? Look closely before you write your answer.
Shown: 60 mV
